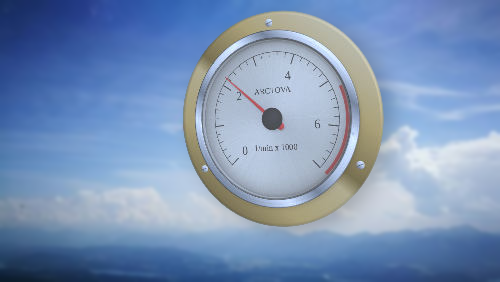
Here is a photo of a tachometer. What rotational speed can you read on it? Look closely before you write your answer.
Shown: 2200 rpm
